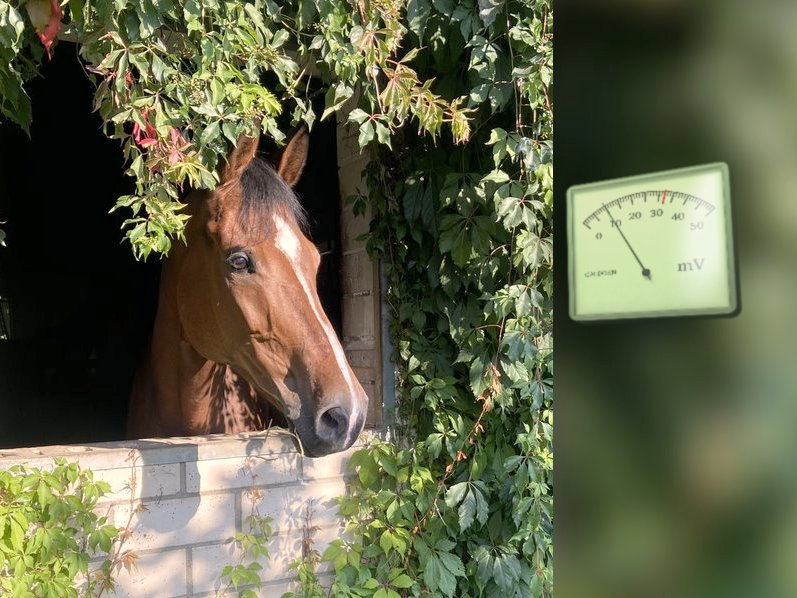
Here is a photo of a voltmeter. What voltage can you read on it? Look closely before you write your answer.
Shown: 10 mV
